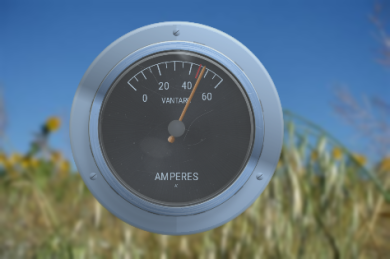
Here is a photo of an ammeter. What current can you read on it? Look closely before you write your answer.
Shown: 47.5 A
